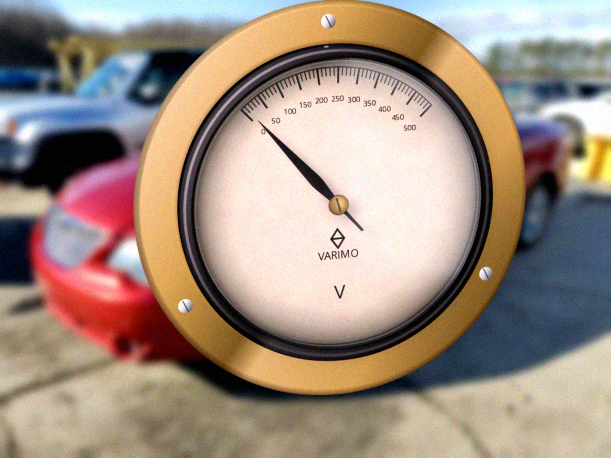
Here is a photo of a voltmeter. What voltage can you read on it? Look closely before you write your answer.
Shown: 10 V
